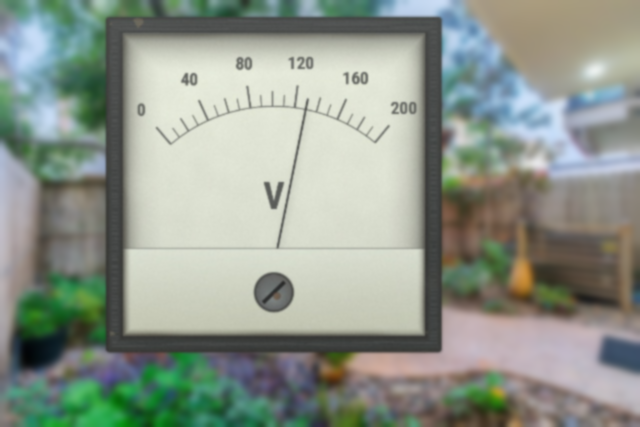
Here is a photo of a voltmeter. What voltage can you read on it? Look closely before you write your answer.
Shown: 130 V
